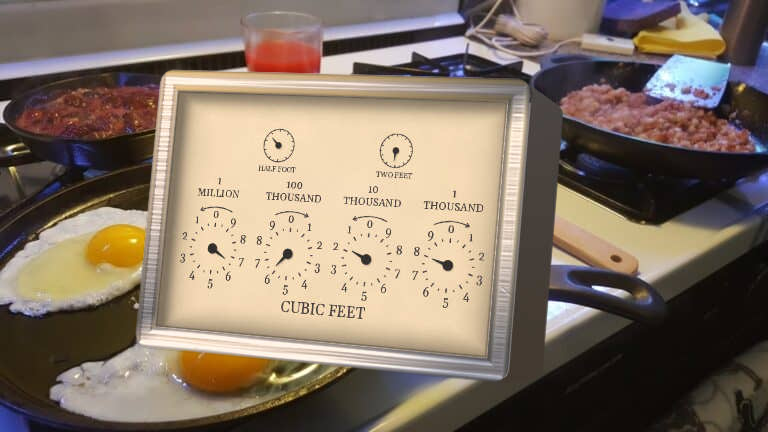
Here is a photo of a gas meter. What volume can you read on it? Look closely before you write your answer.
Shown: 661800 ft³
